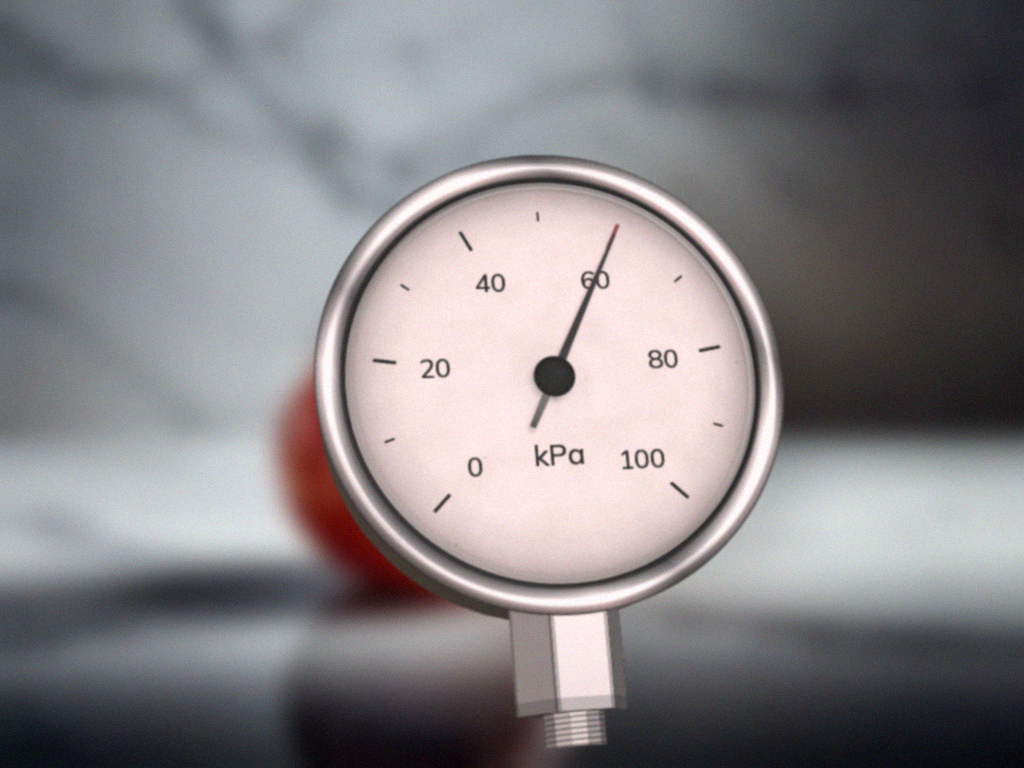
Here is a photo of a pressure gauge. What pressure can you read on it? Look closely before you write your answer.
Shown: 60 kPa
